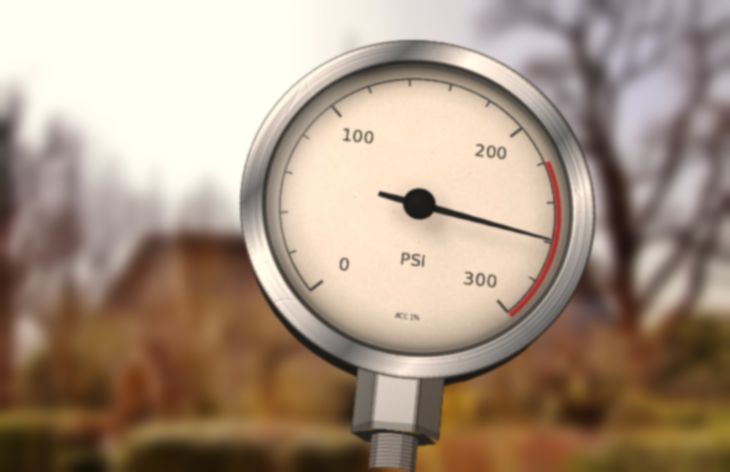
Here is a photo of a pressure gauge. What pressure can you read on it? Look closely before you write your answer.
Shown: 260 psi
